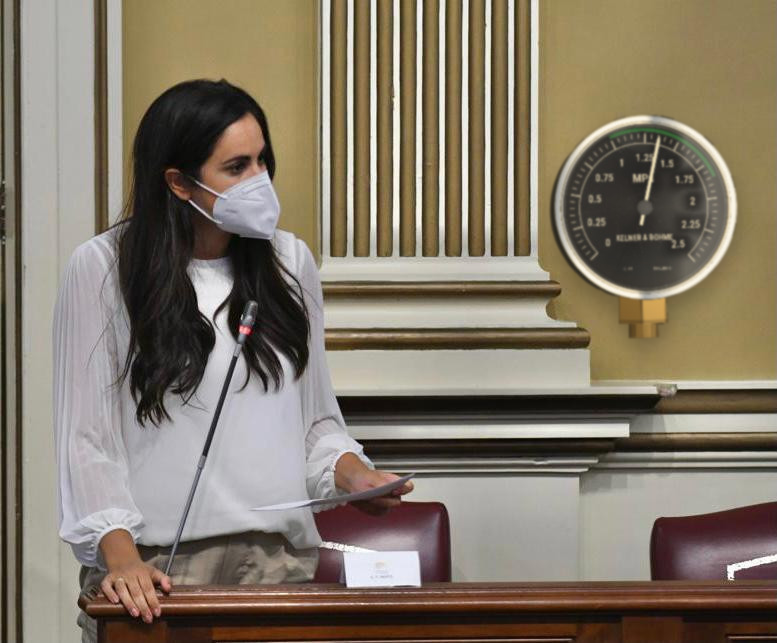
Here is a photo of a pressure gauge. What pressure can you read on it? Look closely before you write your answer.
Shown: 1.35 MPa
